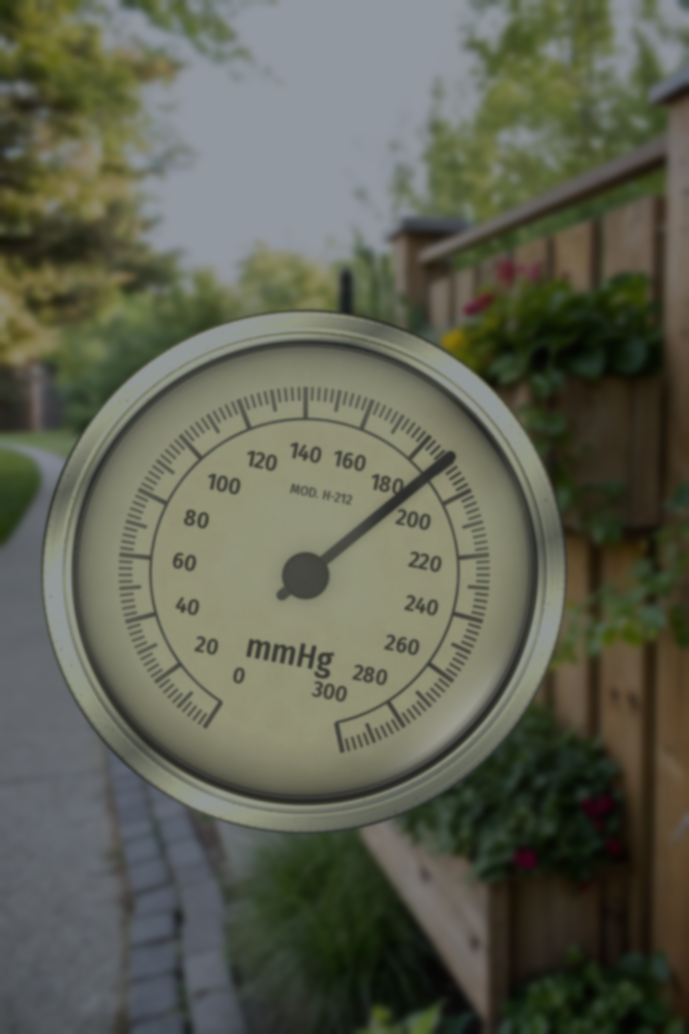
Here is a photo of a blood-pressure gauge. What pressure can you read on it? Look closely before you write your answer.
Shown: 188 mmHg
